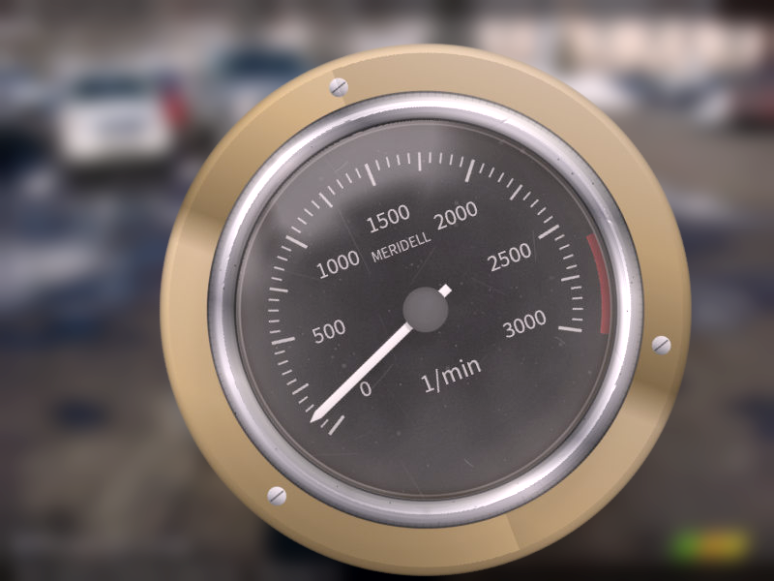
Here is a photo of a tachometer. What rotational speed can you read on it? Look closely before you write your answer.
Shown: 100 rpm
